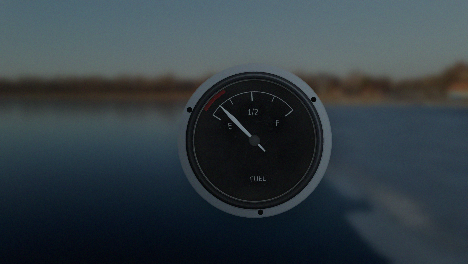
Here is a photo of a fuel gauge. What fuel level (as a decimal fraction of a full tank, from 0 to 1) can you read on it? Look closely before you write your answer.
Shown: 0.125
